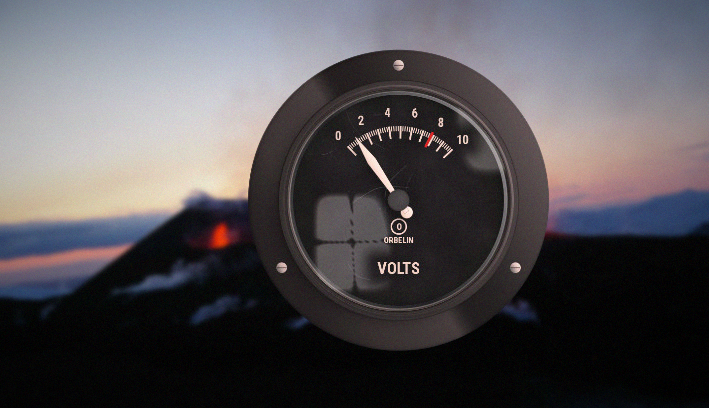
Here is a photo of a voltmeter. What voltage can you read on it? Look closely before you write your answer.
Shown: 1 V
